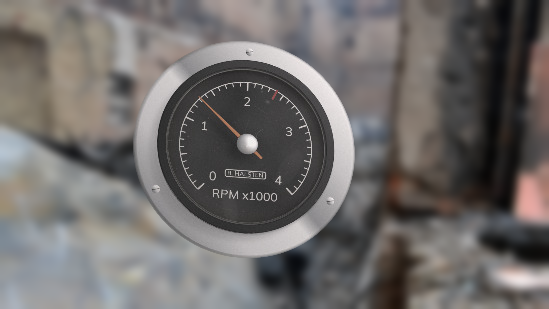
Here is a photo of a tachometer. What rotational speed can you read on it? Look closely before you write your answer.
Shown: 1300 rpm
